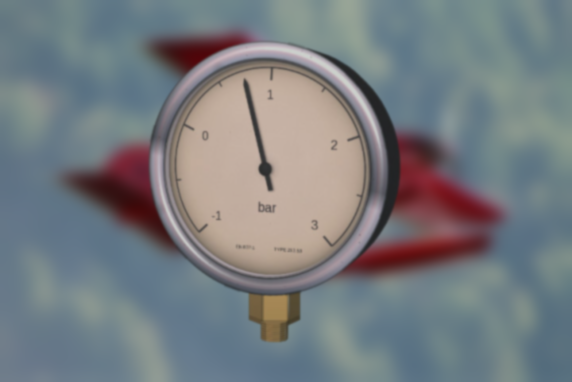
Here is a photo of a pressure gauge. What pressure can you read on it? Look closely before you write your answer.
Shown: 0.75 bar
